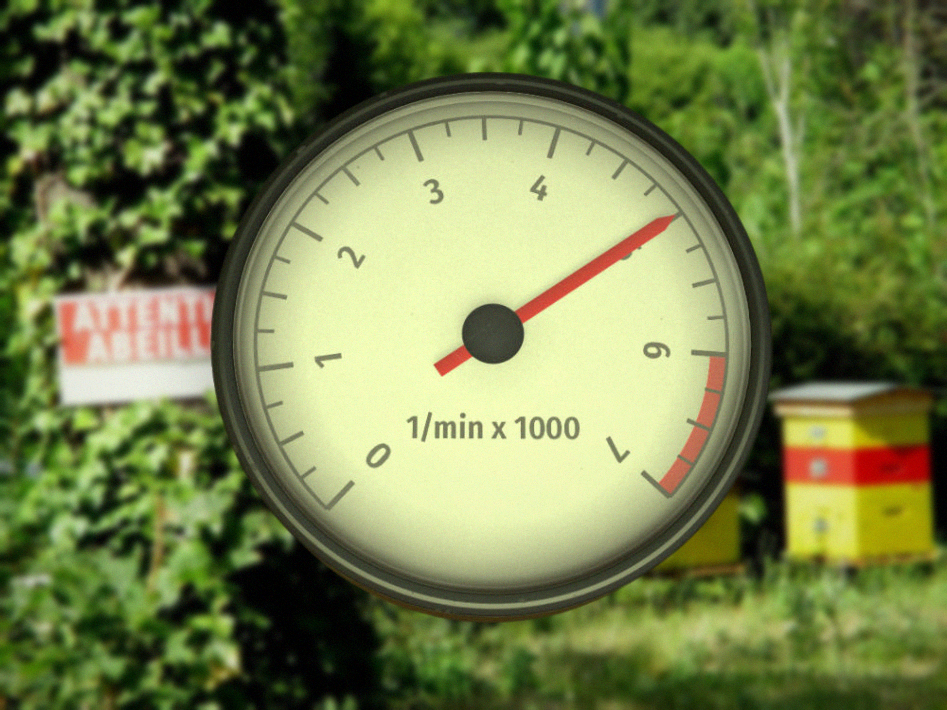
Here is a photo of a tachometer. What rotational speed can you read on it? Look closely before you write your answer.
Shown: 5000 rpm
